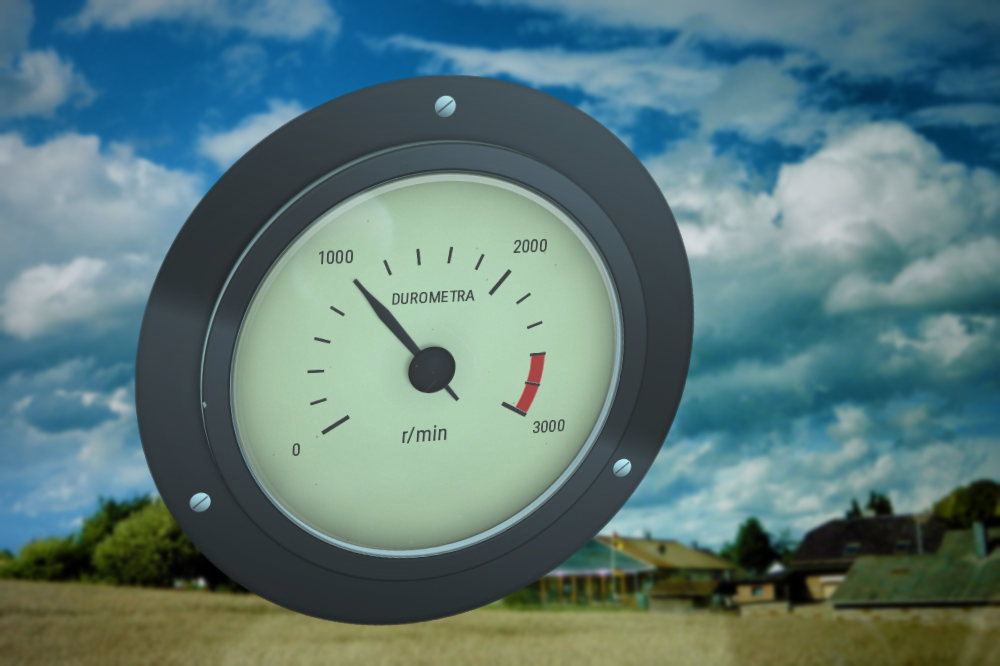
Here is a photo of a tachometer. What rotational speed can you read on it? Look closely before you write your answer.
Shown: 1000 rpm
